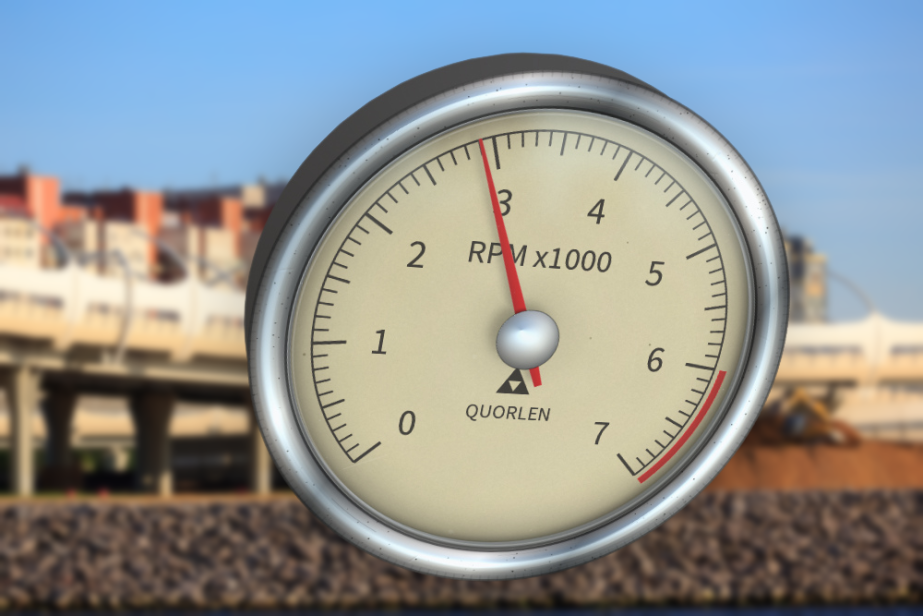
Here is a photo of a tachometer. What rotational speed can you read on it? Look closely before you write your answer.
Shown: 2900 rpm
